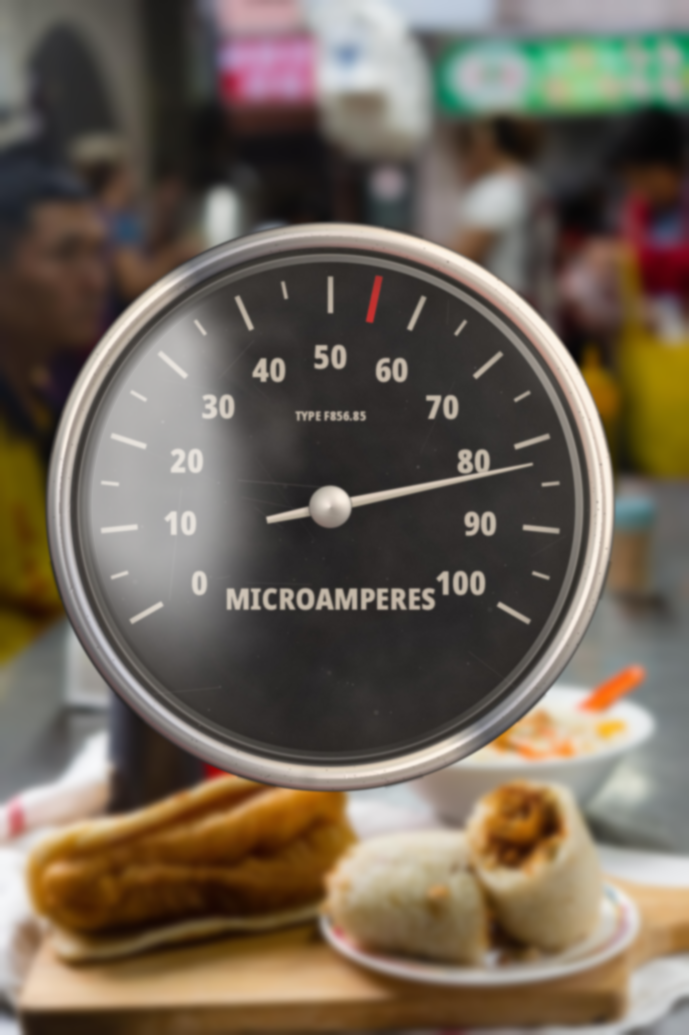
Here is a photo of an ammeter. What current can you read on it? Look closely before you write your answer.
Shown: 82.5 µA
